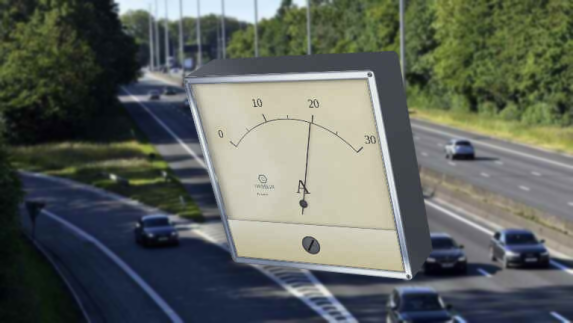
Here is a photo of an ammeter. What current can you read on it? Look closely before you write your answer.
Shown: 20 A
